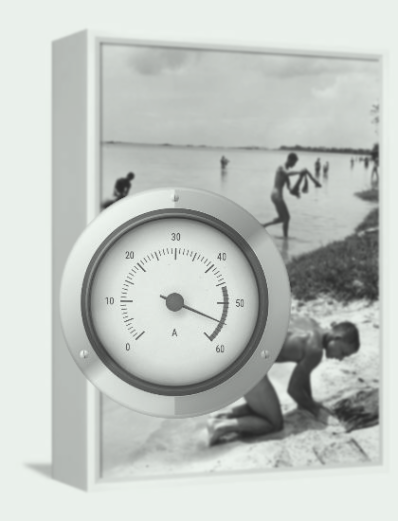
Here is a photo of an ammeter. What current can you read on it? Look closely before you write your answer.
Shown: 55 A
